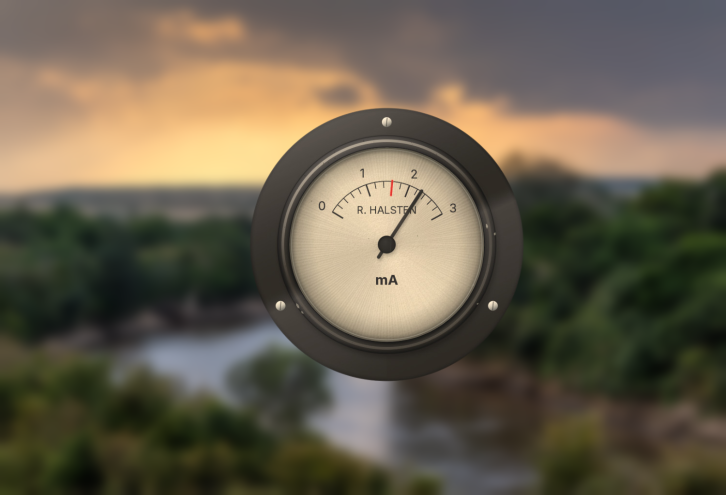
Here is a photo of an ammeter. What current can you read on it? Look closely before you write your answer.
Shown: 2.3 mA
